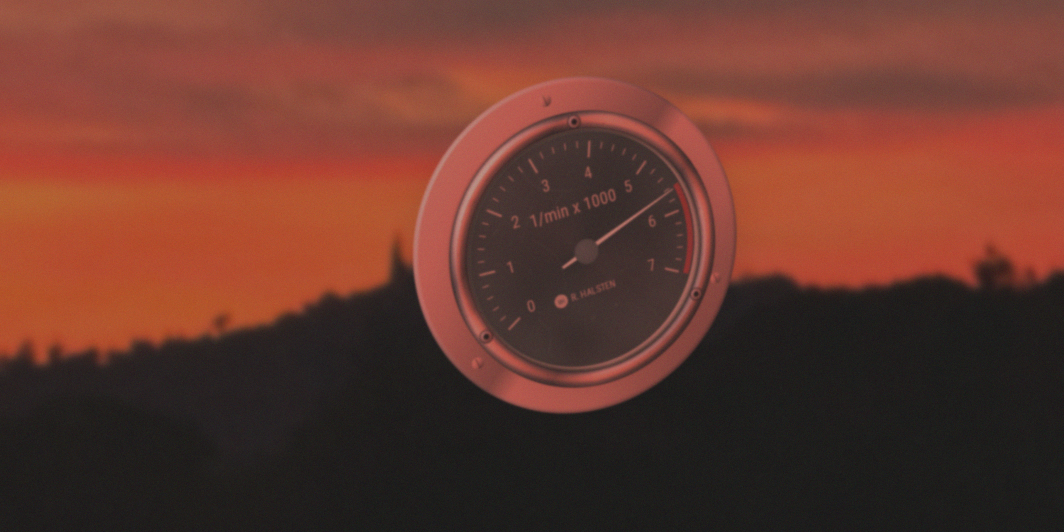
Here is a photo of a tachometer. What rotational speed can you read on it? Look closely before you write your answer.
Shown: 5600 rpm
